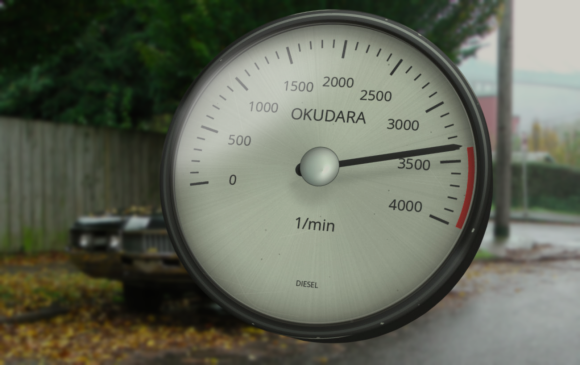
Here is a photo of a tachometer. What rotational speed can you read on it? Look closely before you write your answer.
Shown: 3400 rpm
